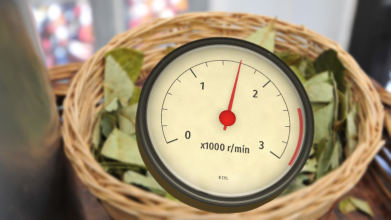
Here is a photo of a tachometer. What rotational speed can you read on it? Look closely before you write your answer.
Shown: 1600 rpm
